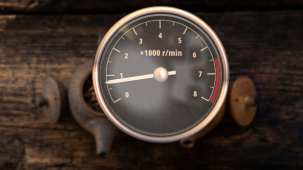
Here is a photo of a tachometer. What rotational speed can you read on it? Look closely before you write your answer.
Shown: 750 rpm
